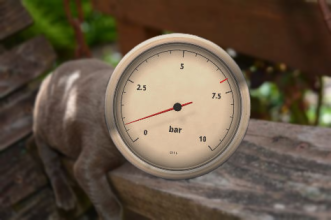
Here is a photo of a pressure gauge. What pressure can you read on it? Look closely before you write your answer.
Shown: 0.75 bar
